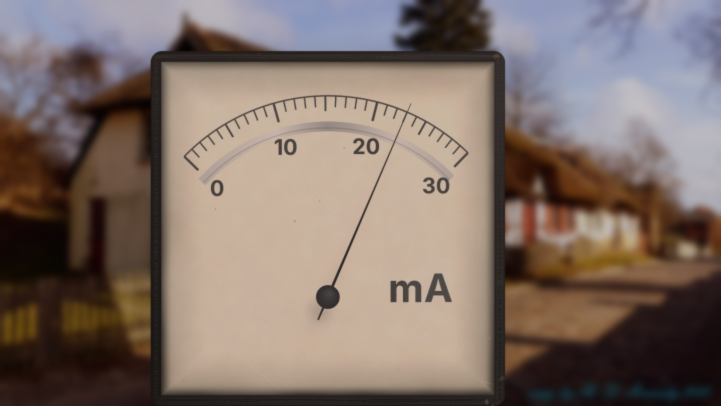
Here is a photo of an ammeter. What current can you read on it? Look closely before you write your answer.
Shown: 23 mA
